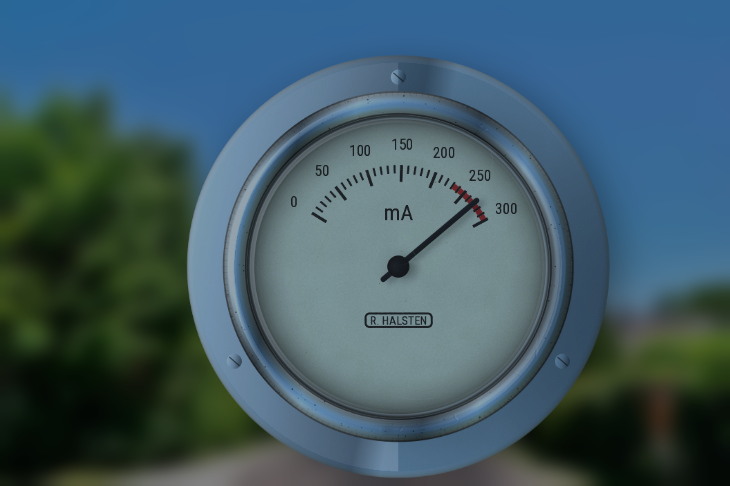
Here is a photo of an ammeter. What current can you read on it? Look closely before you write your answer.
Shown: 270 mA
